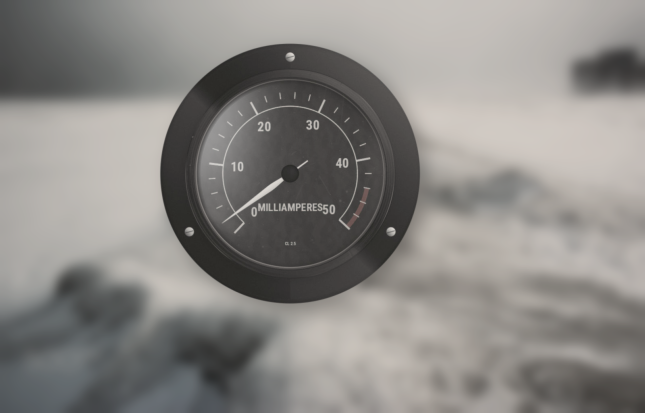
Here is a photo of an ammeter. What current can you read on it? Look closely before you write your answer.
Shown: 2 mA
